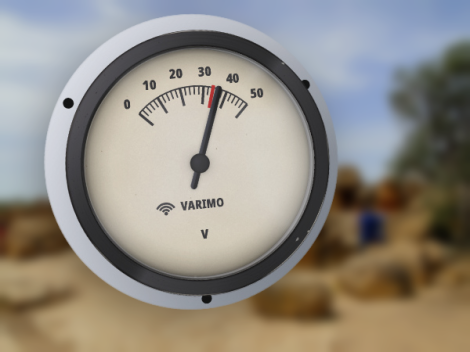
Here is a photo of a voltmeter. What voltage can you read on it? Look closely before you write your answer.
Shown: 36 V
